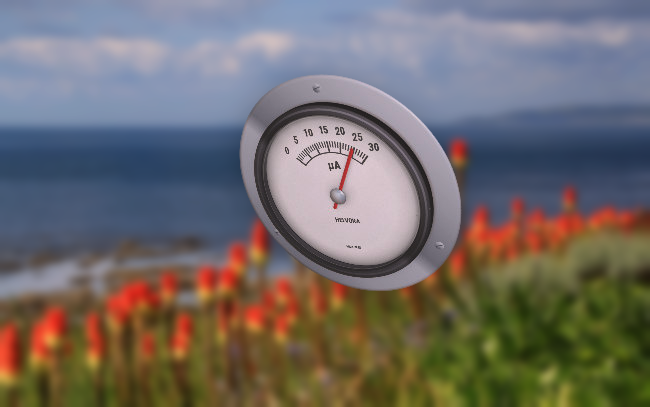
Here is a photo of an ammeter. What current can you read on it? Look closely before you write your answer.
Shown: 25 µA
